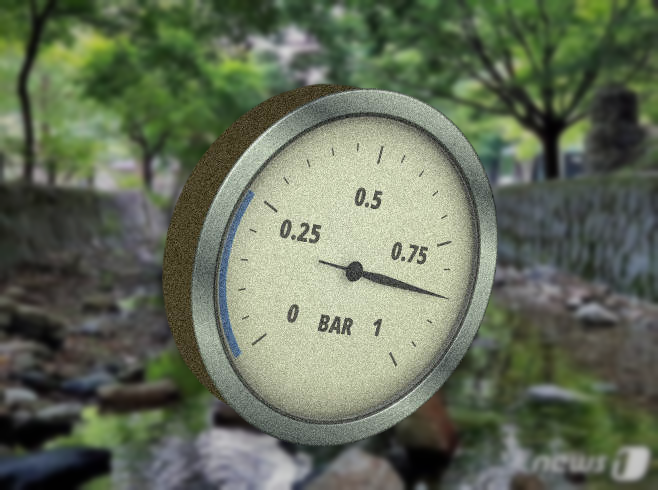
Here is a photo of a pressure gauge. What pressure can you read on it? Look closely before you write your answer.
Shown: 0.85 bar
